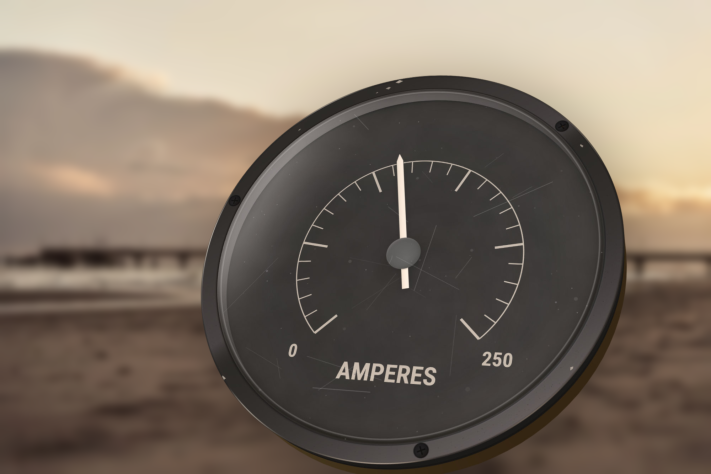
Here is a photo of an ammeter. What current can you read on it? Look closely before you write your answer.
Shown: 115 A
